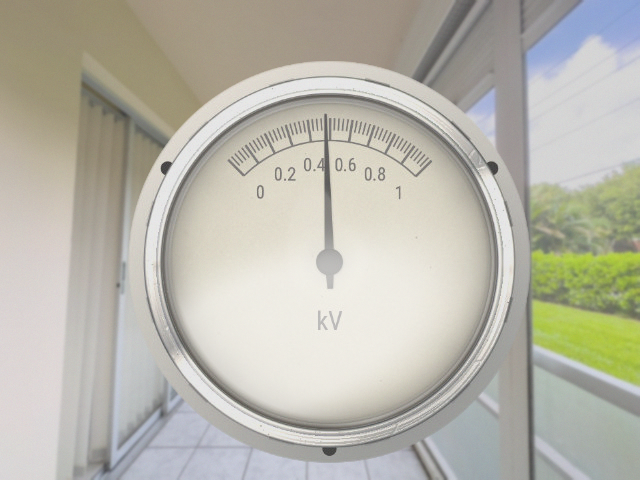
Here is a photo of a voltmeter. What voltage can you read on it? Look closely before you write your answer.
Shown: 0.48 kV
